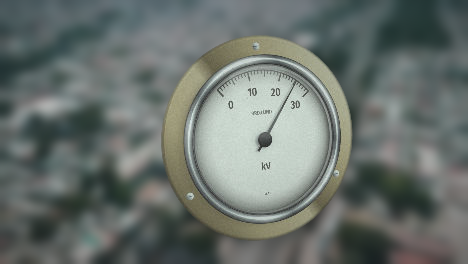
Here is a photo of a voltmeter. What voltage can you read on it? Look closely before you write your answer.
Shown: 25 kV
